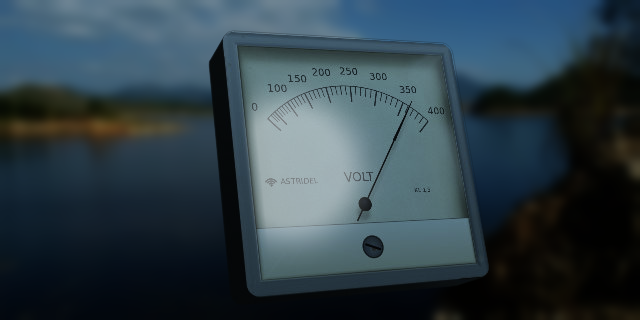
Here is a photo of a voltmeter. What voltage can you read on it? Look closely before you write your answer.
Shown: 360 V
